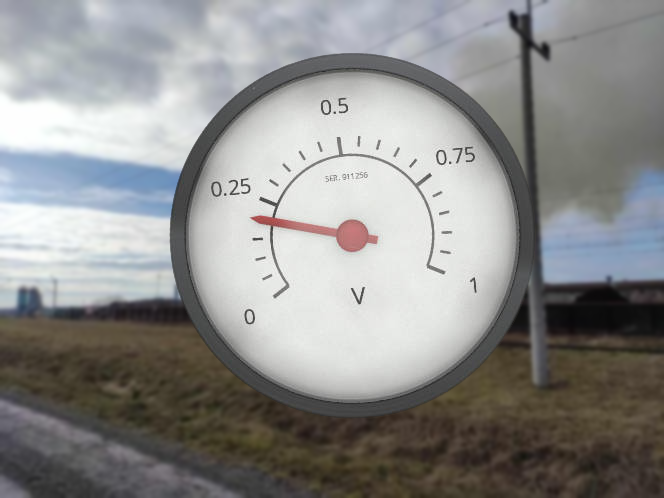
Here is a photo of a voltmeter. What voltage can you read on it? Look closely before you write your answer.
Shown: 0.2 V
